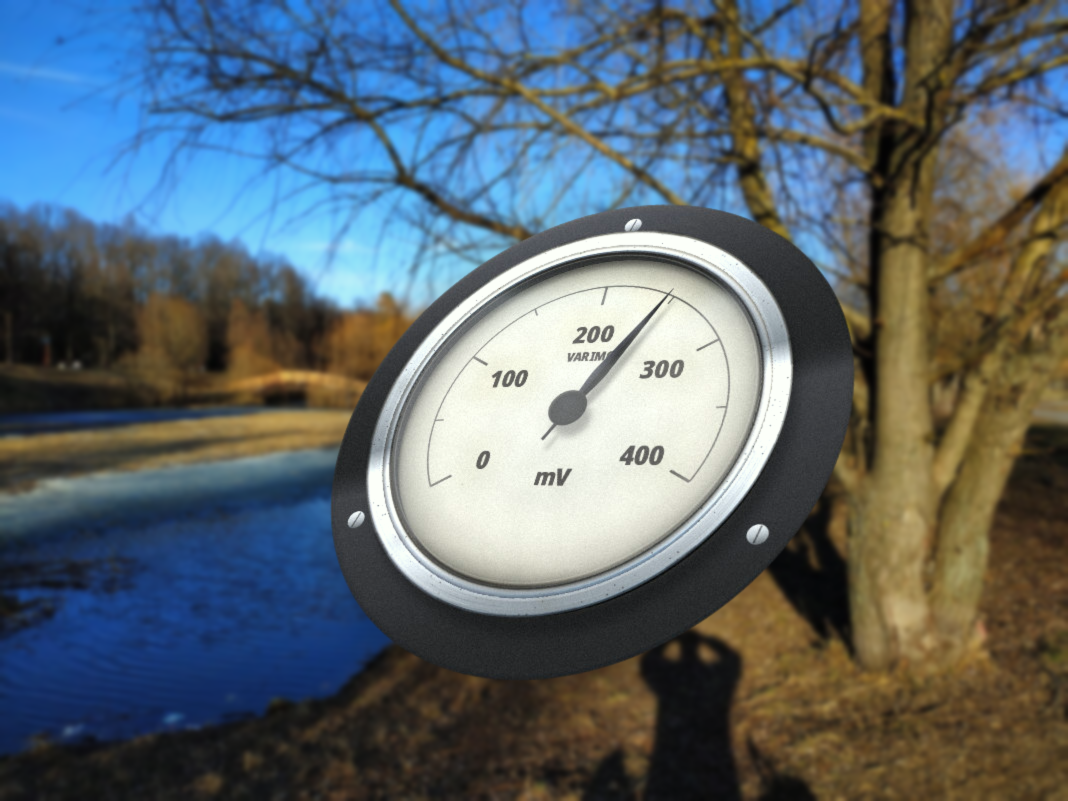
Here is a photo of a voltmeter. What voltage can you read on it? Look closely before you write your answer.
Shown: 250 mV
